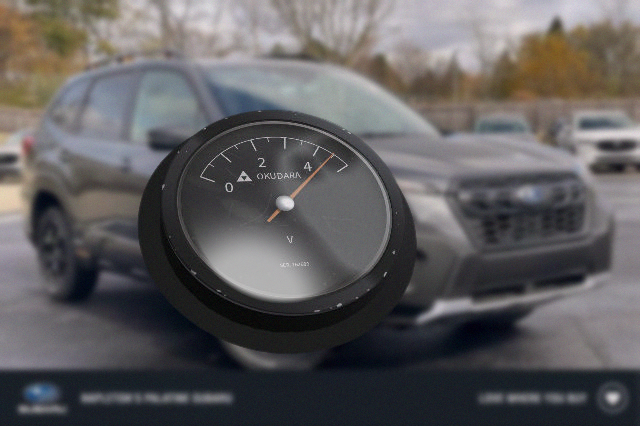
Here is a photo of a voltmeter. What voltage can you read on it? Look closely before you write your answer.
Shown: 4.5 V
